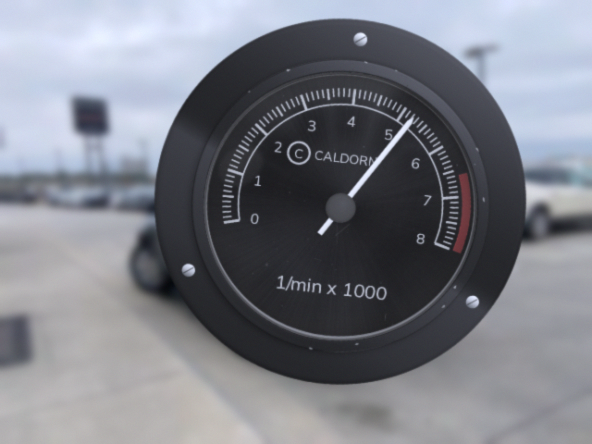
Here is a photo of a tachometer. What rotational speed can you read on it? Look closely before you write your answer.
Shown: 5200 rpm
